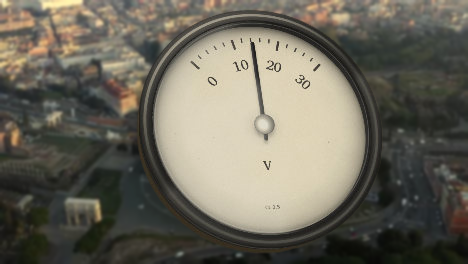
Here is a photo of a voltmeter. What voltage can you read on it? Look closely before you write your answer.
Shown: 14 V
